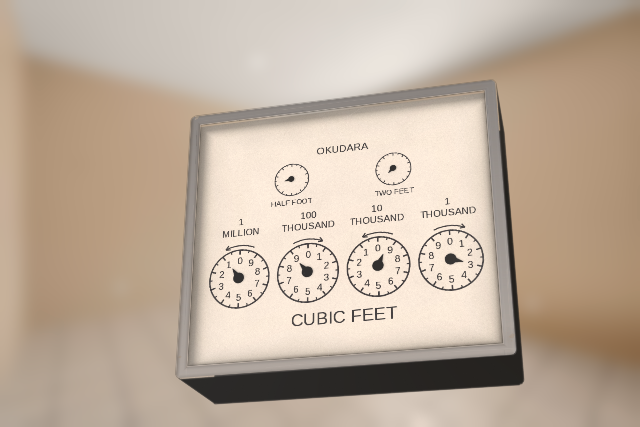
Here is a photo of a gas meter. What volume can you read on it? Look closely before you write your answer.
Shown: 89300 ft³
